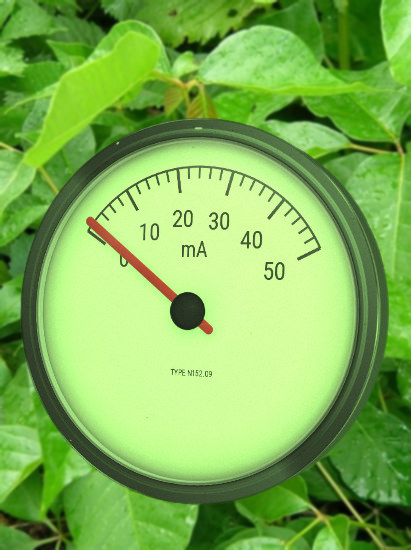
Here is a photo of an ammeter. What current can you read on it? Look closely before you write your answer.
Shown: 2 mA
